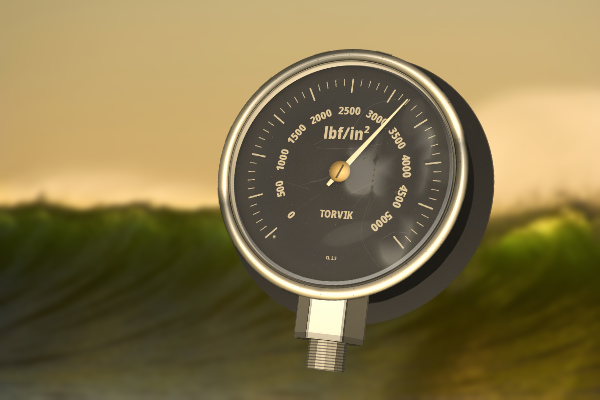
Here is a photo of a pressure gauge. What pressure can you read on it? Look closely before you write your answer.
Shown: 3200 psi
